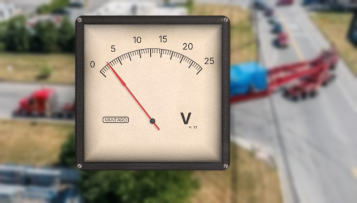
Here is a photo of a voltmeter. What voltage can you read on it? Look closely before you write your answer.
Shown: 2.5 V
